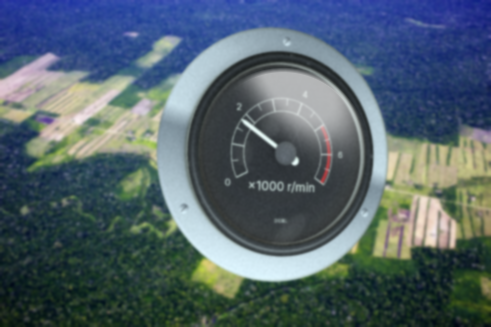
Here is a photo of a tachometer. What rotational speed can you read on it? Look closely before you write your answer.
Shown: 1750 rpm
